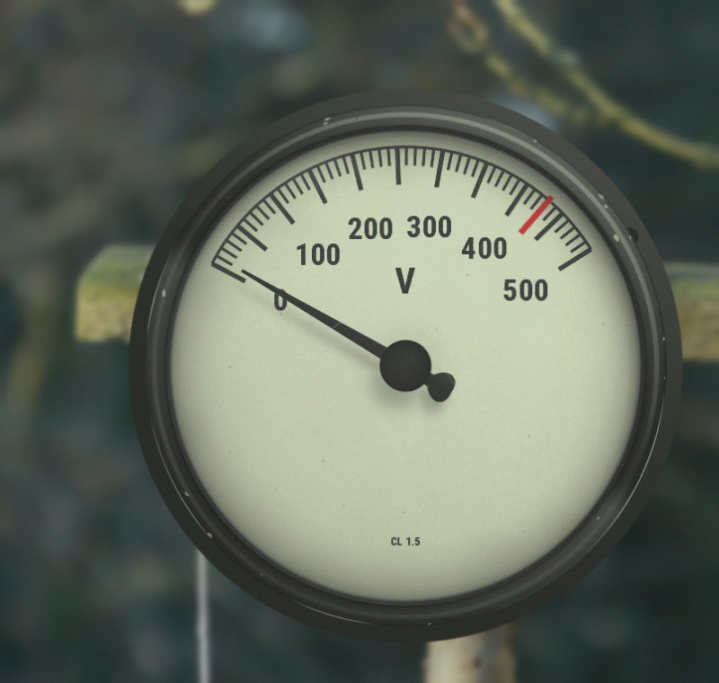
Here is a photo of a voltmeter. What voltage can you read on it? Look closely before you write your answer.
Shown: 10 V
